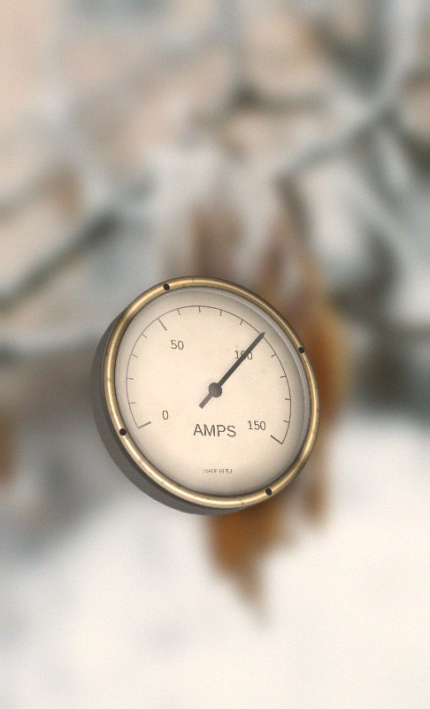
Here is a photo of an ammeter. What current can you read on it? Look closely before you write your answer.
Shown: 100 A
